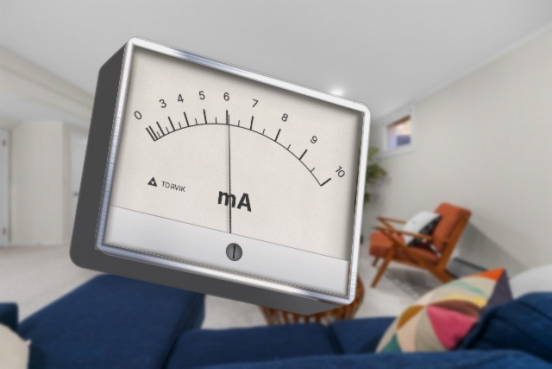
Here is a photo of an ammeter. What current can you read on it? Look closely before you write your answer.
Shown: 6 mA
